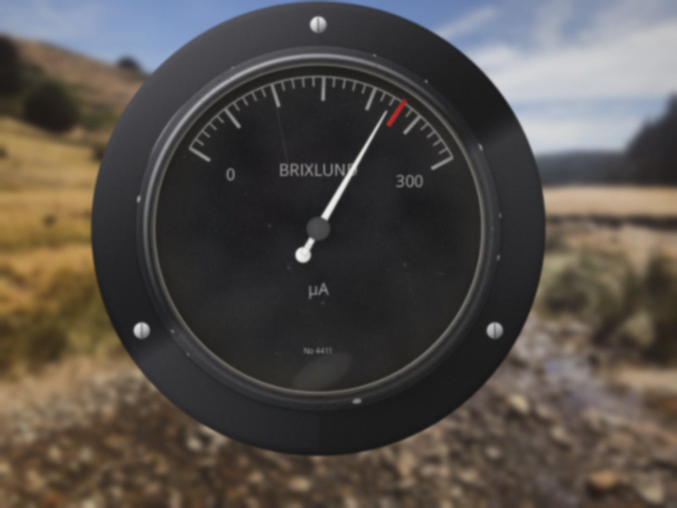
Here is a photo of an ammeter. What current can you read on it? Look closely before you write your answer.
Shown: 220 µA
